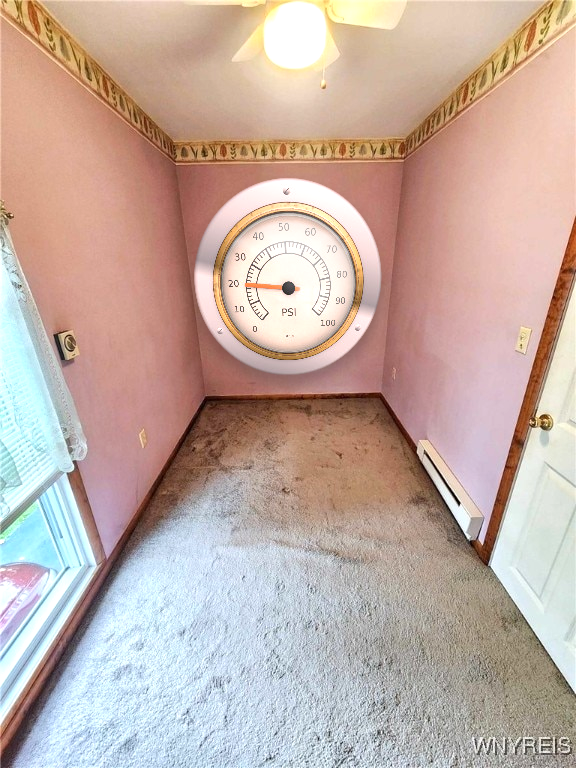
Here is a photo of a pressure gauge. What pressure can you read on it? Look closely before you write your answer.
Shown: 20 psi
